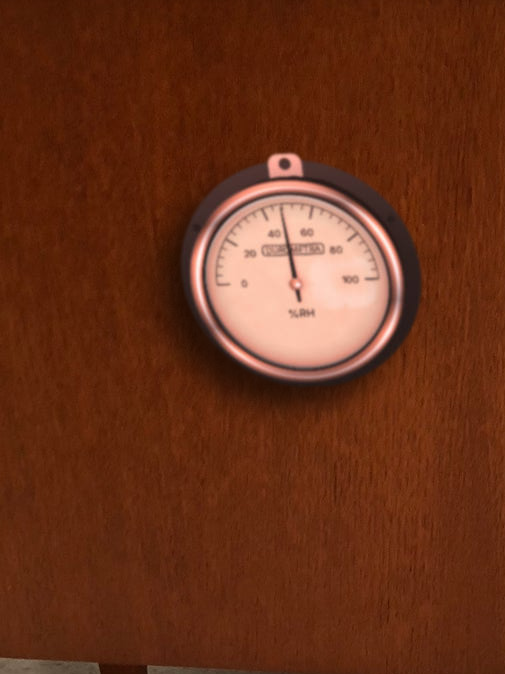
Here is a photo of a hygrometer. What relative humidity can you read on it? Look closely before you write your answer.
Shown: 48 %
